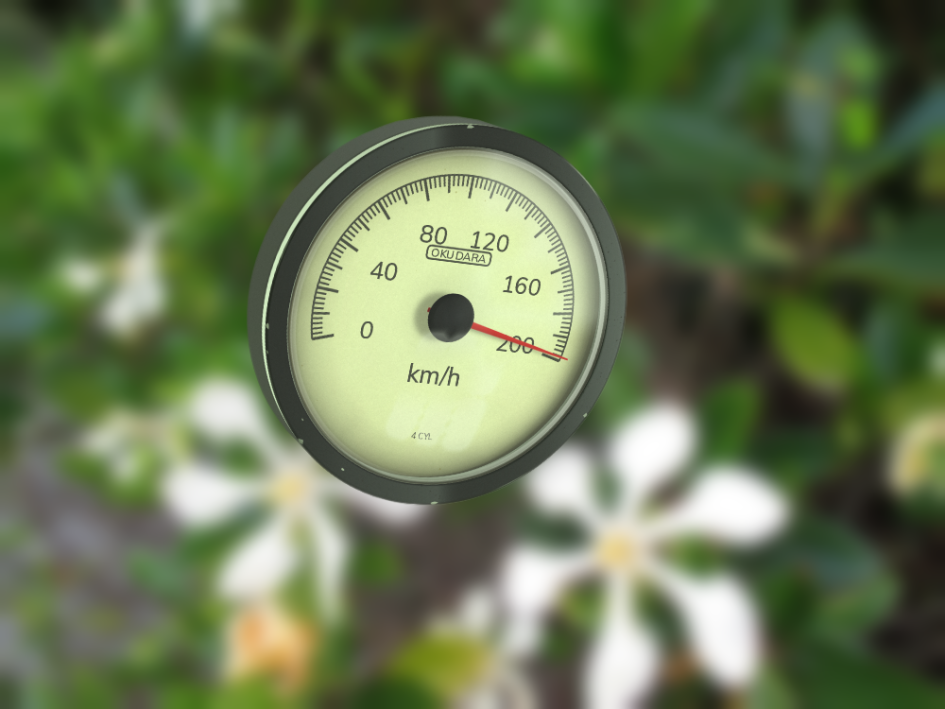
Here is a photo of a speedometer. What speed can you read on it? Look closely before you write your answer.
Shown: 198 km/h
